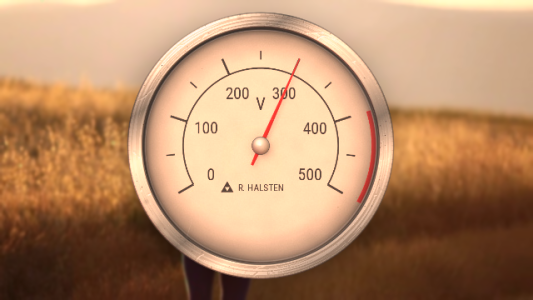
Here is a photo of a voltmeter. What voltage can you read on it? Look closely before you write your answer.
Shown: 300 V
